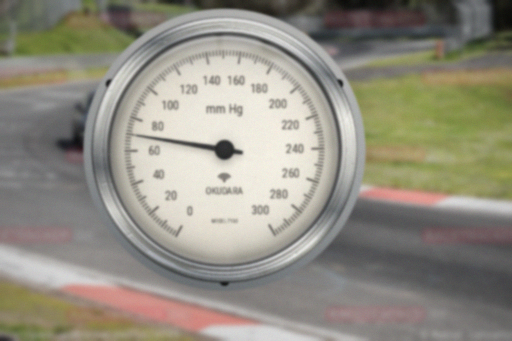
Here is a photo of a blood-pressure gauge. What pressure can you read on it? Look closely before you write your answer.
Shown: 70 mmHg
